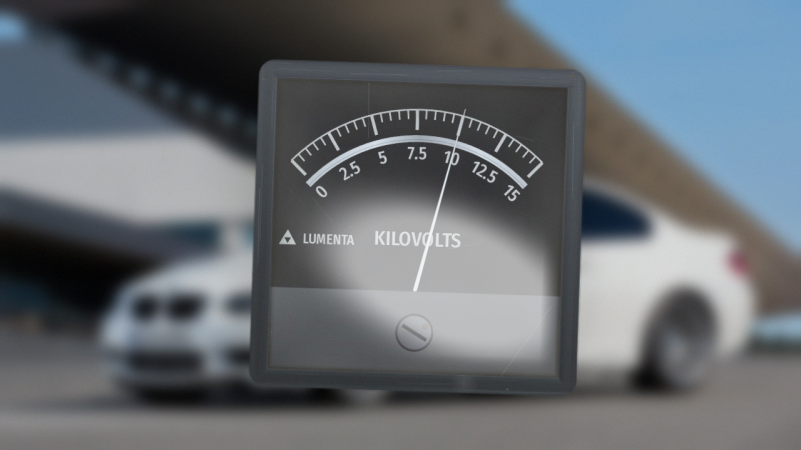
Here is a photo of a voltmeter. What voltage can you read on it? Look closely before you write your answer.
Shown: 10 kV
